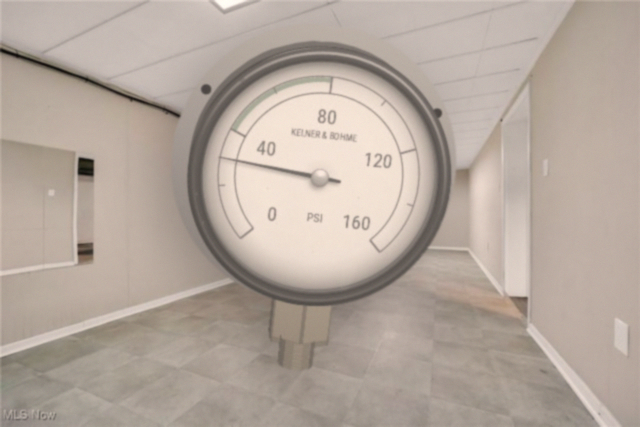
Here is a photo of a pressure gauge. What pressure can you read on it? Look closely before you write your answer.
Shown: 30 psi
